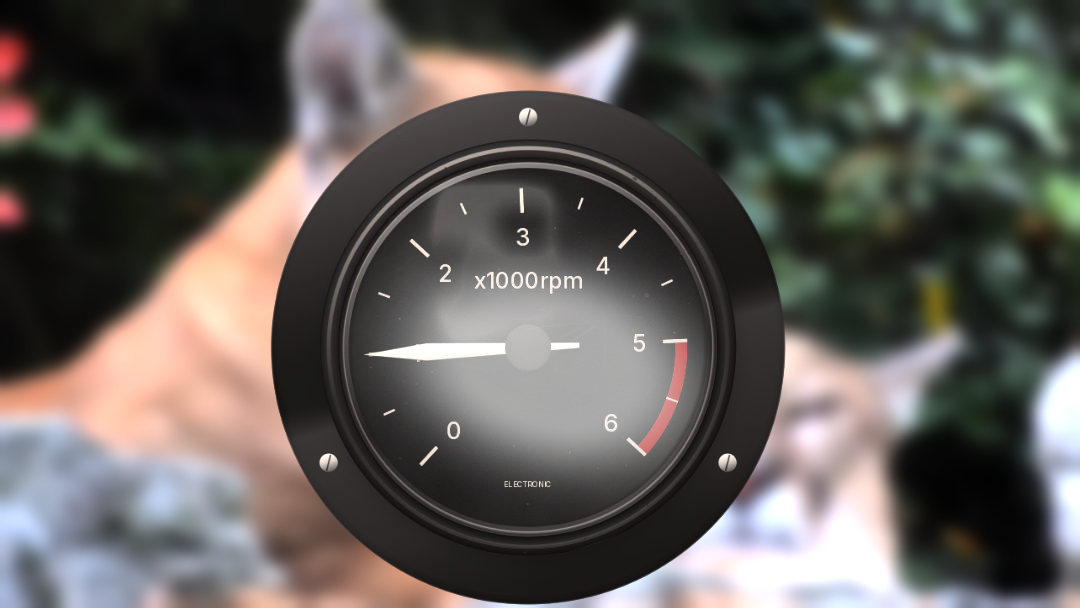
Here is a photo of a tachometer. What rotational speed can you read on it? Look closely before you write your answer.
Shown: 1000 rpm
